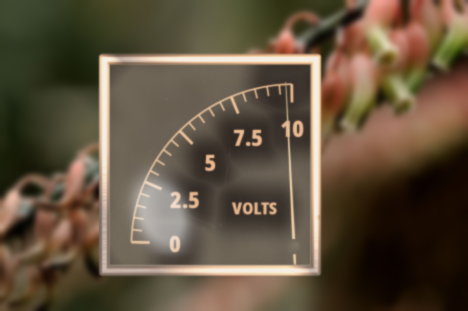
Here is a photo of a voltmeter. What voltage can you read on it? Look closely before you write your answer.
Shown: 9.75 V
